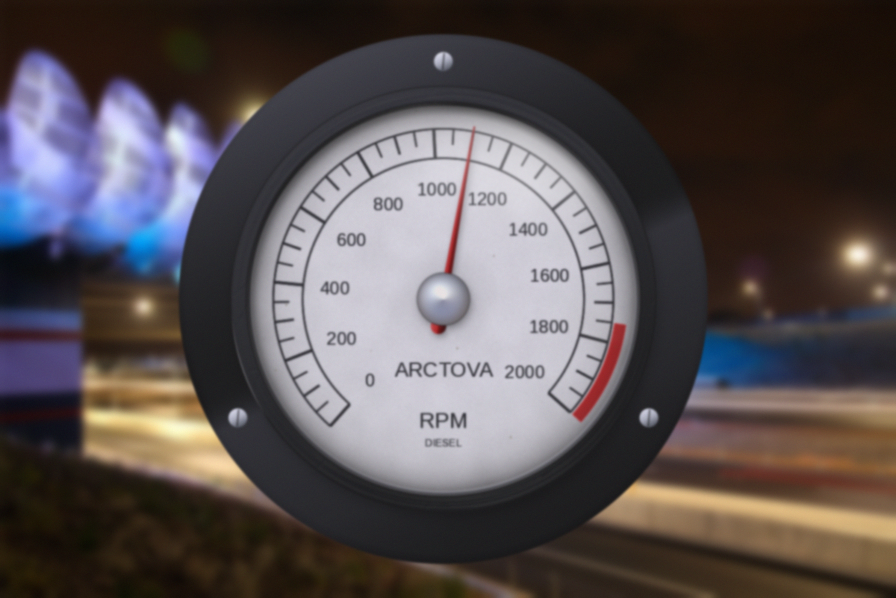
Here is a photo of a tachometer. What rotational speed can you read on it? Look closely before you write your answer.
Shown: 1100 rpm
